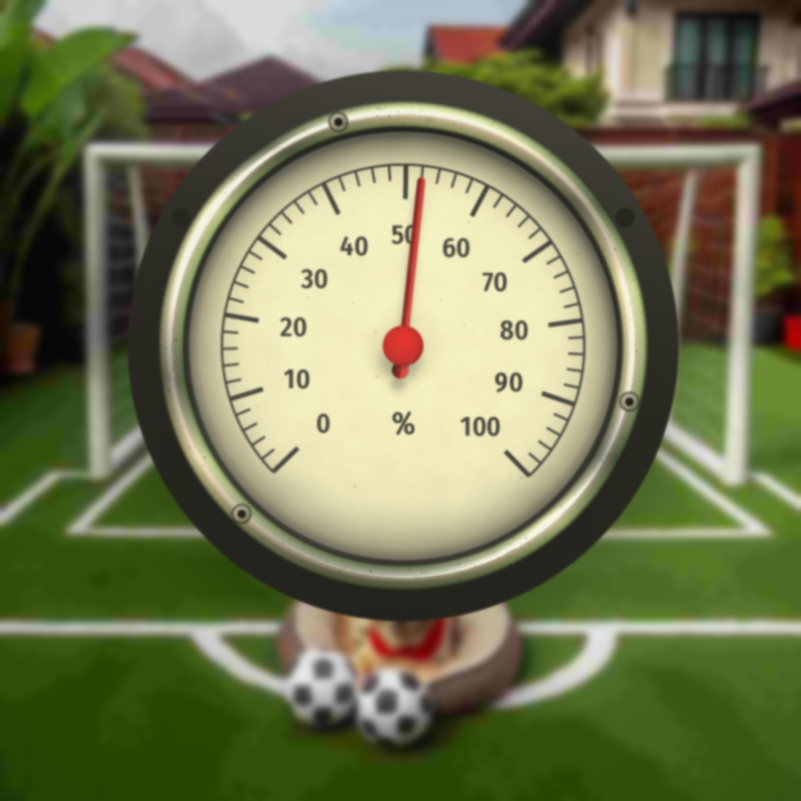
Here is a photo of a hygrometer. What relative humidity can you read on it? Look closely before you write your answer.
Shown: 52 %
